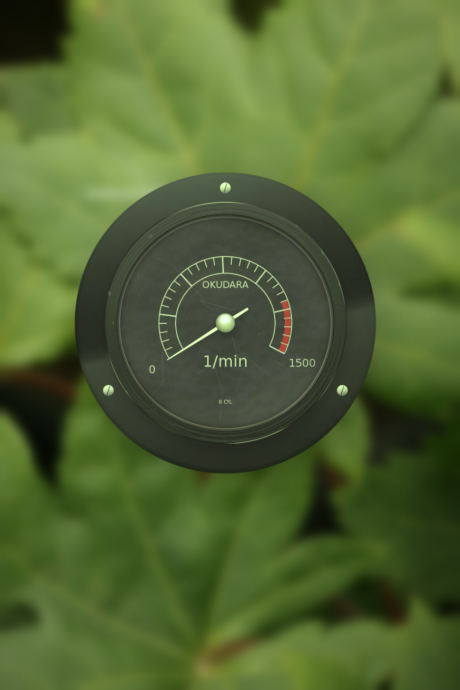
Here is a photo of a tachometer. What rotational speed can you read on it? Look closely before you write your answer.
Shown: 0 rpm
